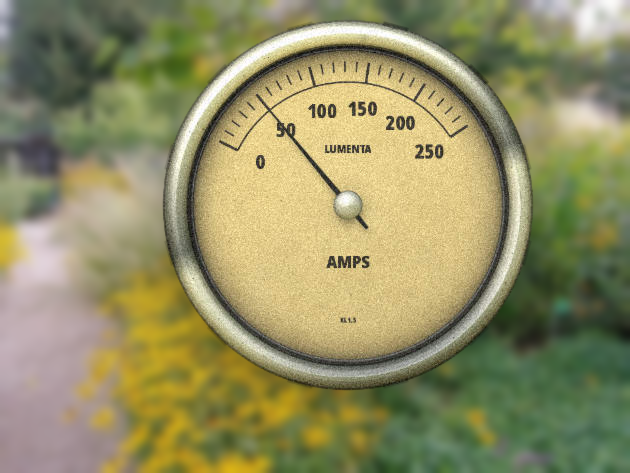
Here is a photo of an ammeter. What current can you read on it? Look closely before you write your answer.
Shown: 50 A
